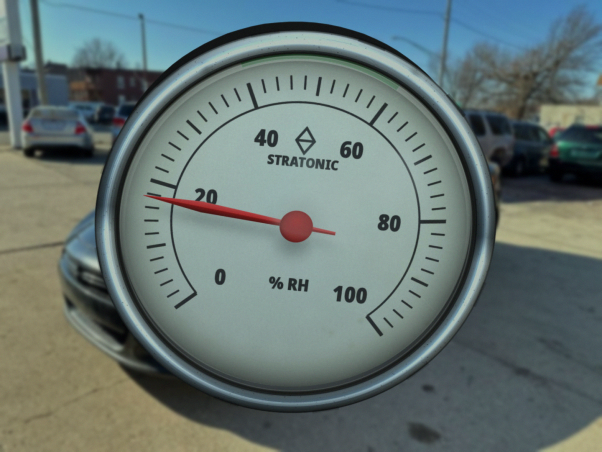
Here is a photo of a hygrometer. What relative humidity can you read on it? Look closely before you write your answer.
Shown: 18 %
